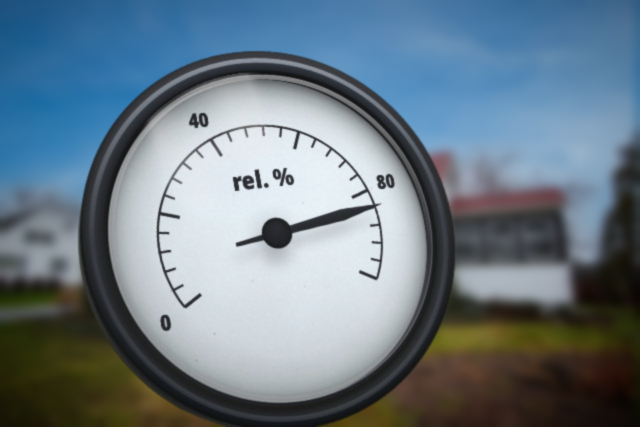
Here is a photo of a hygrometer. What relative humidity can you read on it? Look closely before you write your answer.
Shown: 84 %
